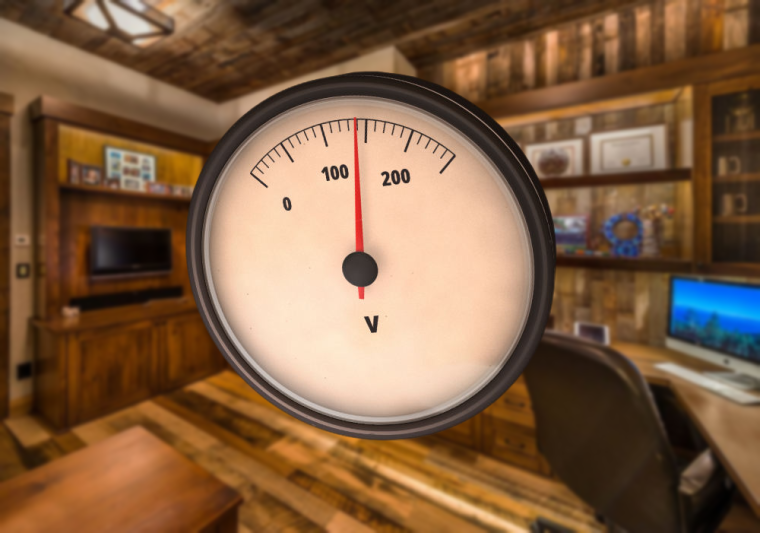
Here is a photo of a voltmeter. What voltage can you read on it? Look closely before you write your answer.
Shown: 140 V
